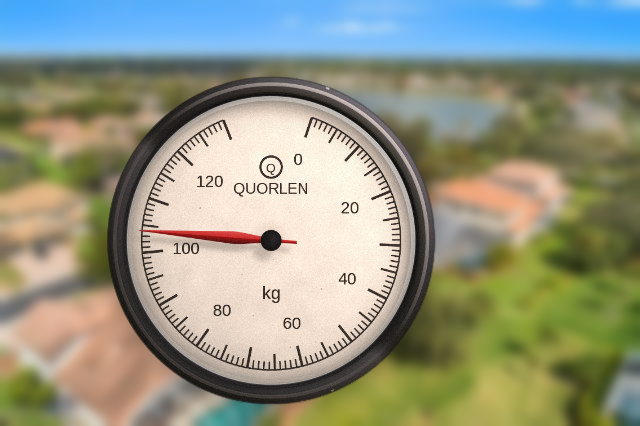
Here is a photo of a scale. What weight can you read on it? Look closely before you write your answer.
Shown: 104 kg
